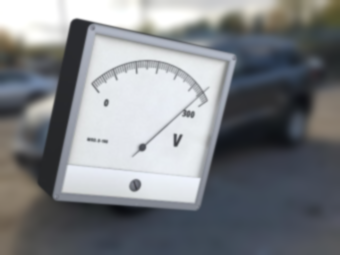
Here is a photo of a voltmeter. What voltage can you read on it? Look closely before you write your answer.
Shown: 275 V
